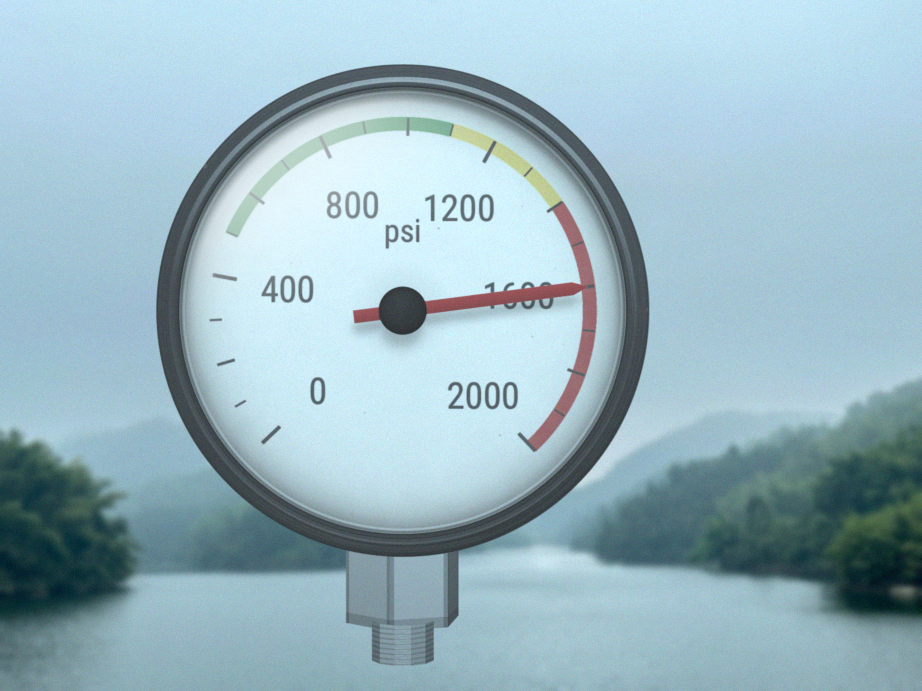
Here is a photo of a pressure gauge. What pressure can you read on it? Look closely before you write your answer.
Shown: 1600 psi
